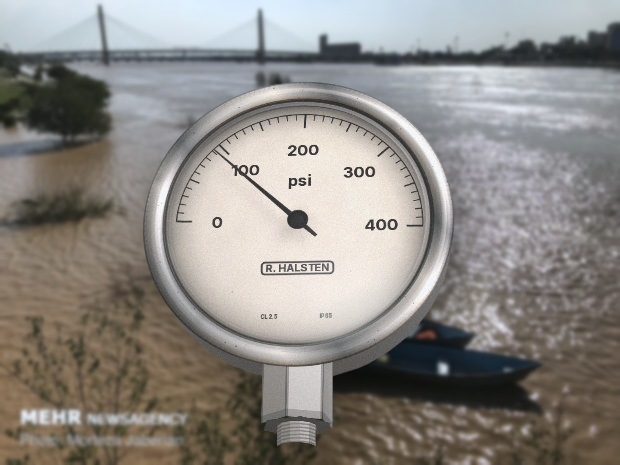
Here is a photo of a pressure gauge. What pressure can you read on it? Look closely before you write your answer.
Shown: 90 psi
